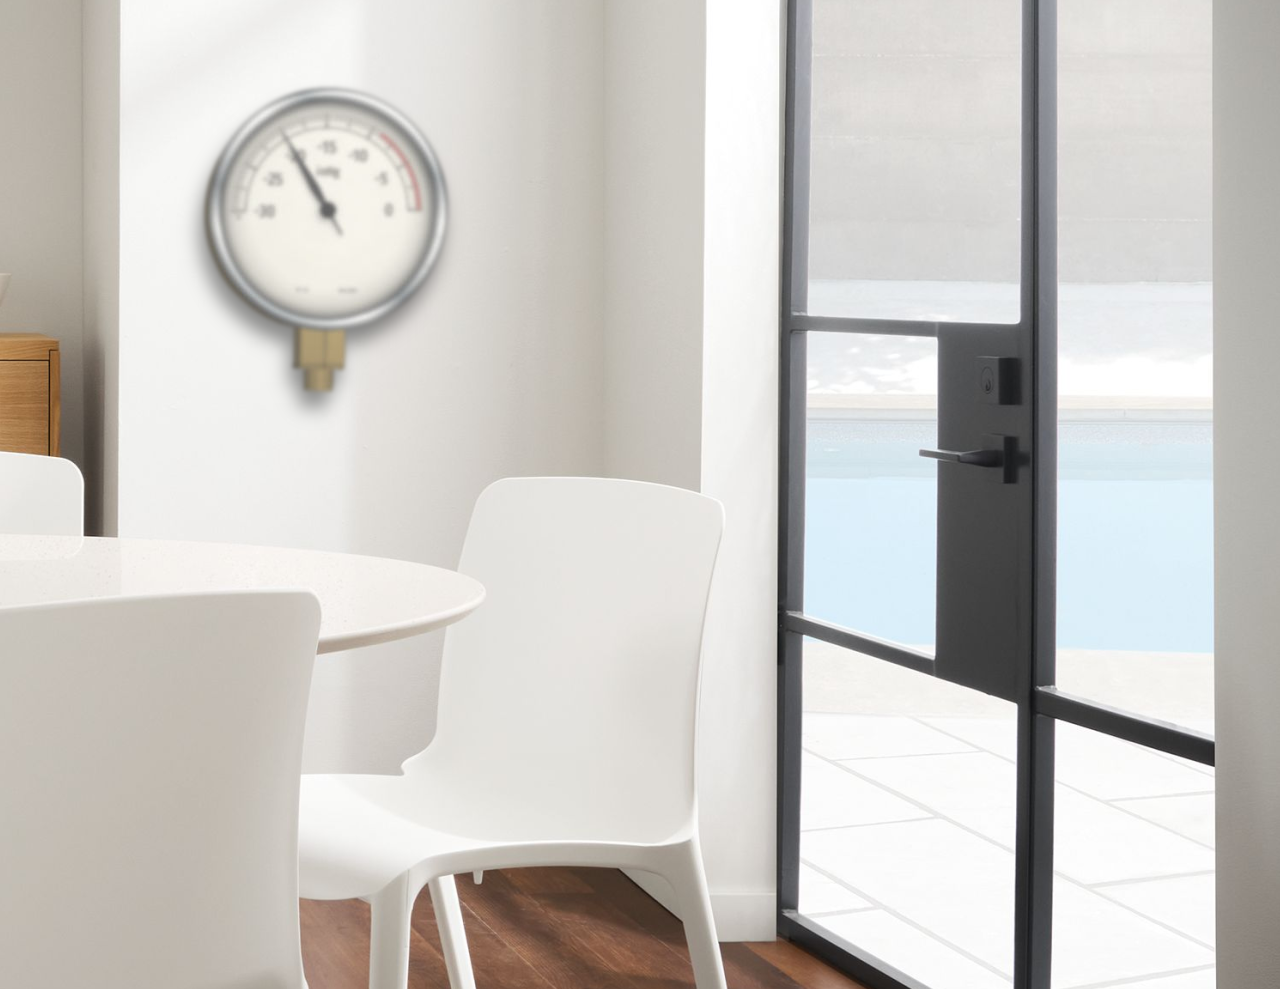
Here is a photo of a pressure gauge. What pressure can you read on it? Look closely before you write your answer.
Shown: -20 inHg
